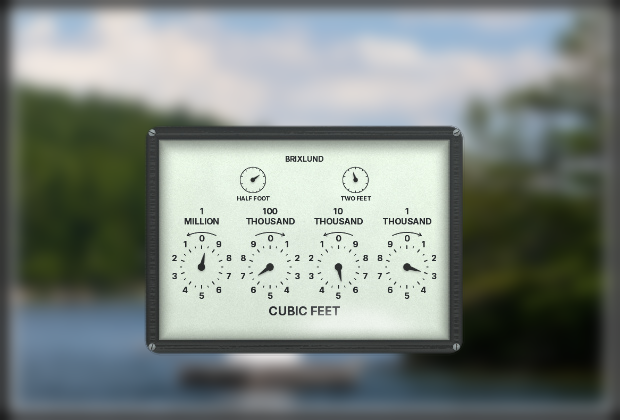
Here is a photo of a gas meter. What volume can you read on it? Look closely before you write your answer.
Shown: 965300 ft³
